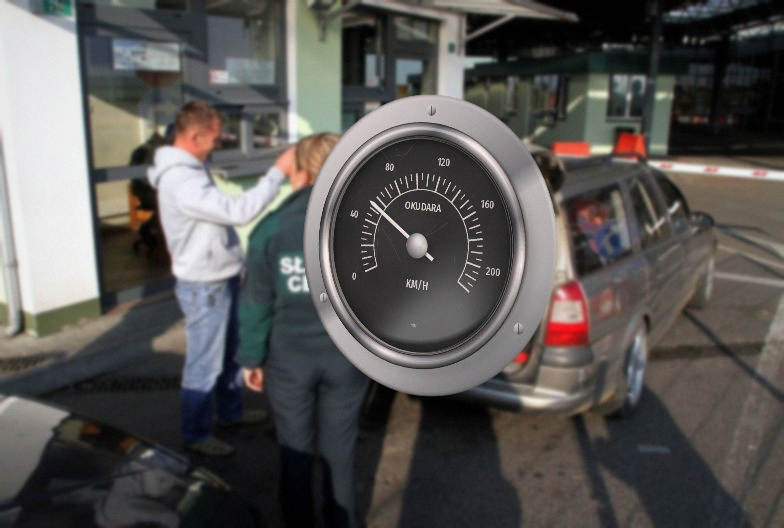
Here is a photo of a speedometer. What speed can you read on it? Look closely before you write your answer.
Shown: 55 km/h
